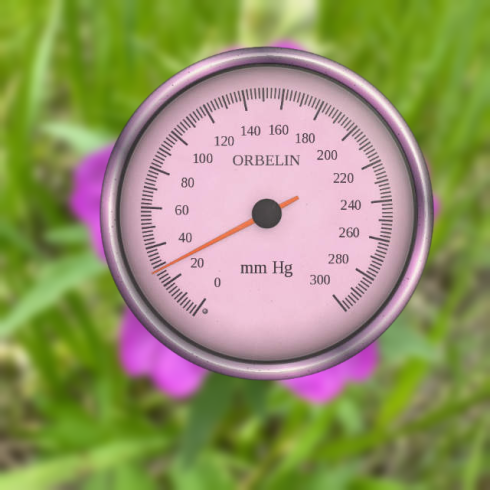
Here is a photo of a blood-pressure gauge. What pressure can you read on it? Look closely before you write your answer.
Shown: 28 mmHg
